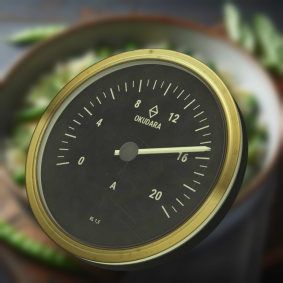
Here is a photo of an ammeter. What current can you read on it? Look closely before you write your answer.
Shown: 15.5 A
